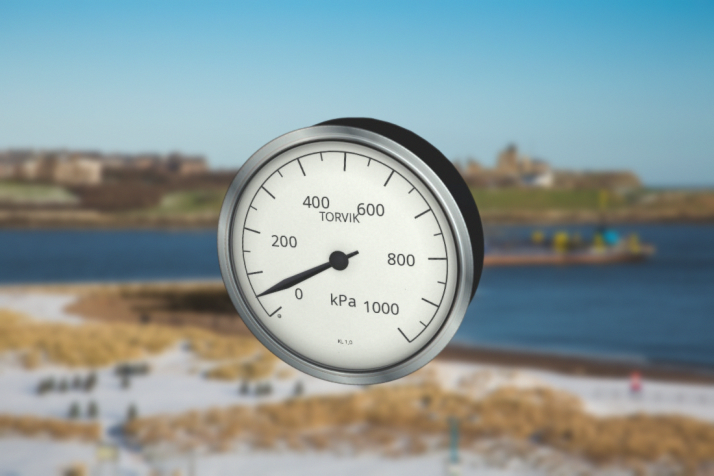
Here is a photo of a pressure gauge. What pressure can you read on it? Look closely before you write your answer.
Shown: 50 kPa
